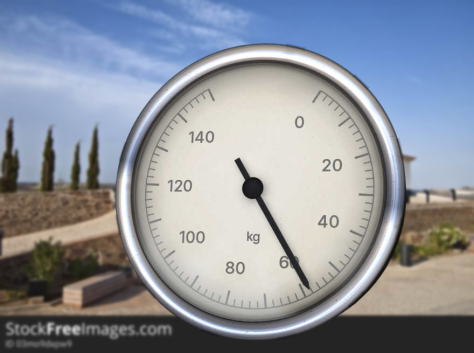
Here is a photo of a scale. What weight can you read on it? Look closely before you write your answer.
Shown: 58 kg
